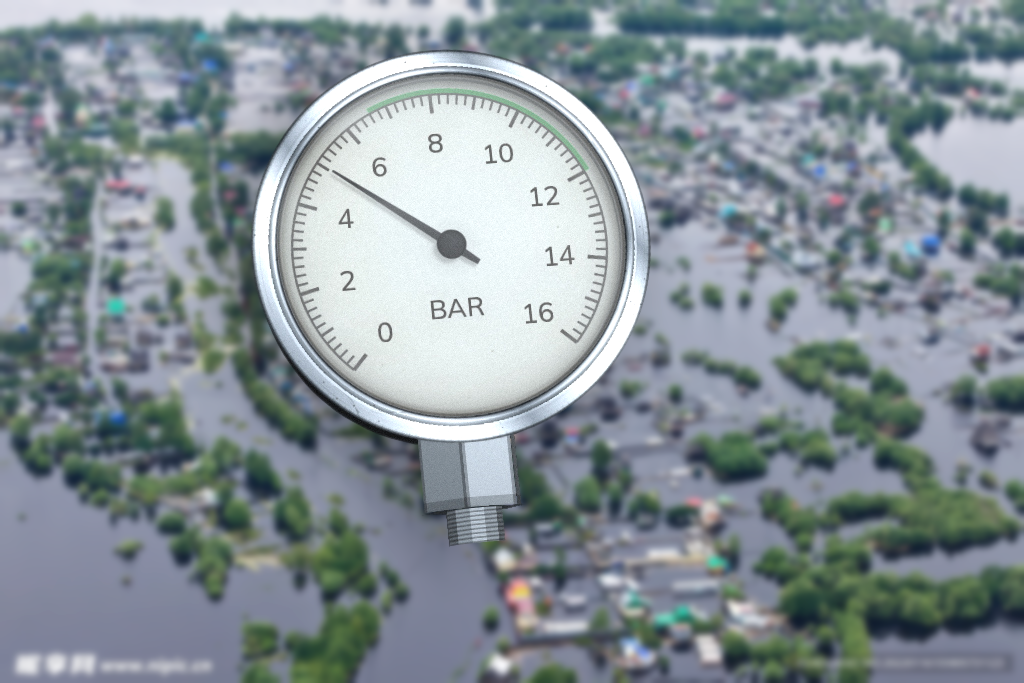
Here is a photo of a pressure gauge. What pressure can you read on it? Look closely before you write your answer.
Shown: 5 bar
